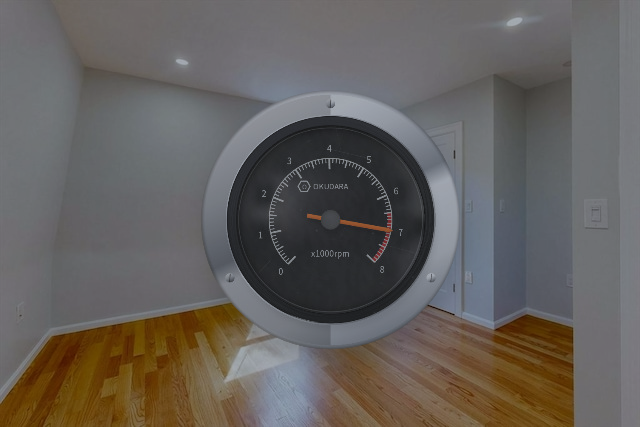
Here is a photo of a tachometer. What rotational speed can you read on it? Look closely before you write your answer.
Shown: 7000 rpm
